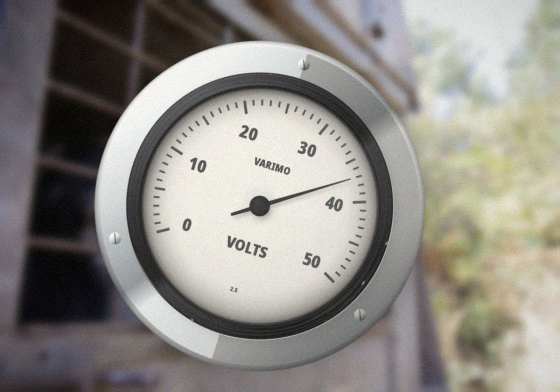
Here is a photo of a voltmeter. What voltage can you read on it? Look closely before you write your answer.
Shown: 37 V
